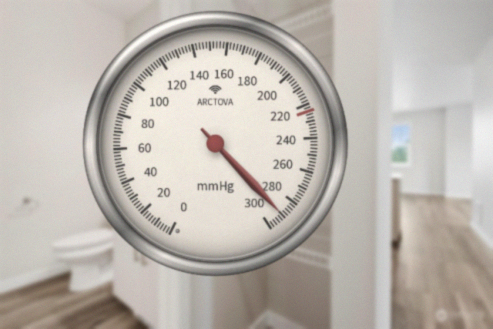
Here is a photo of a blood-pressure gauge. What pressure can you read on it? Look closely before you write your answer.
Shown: 290 mmHg
